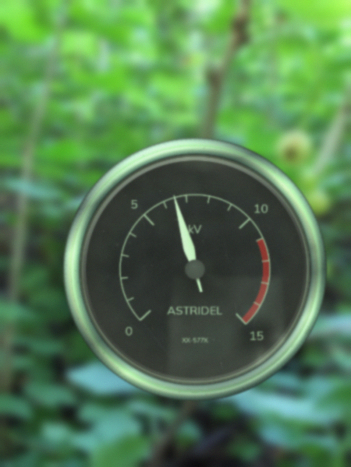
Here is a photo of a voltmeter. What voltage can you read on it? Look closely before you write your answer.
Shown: 6.5 kV
